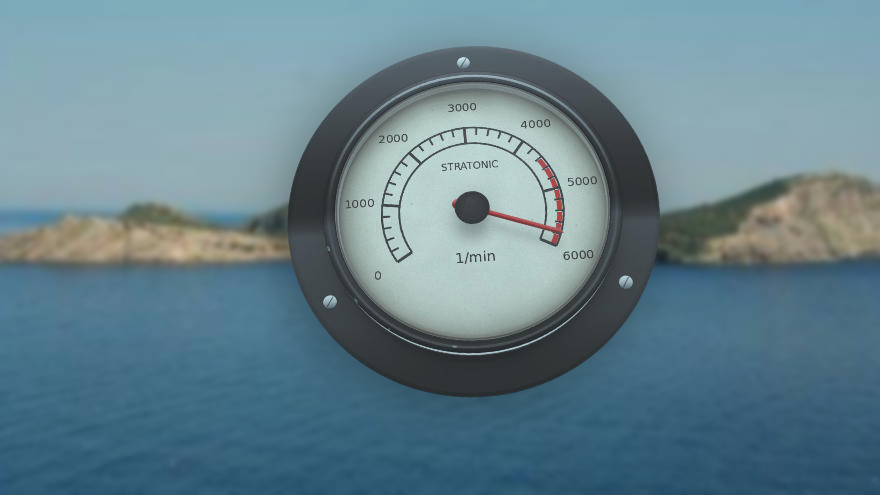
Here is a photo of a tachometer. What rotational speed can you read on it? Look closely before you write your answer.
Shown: 5800 rpm
